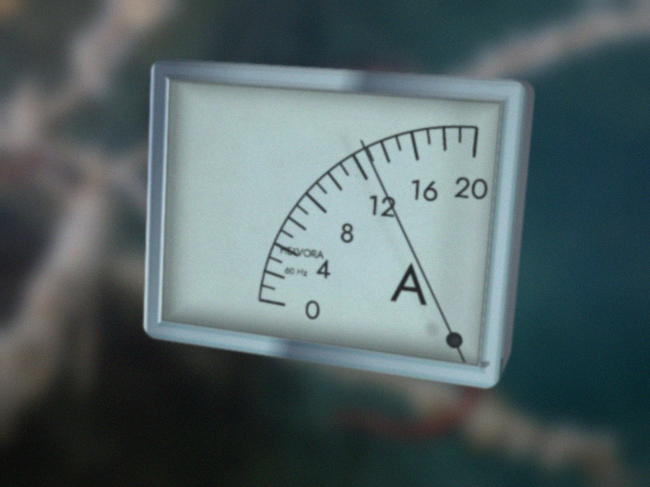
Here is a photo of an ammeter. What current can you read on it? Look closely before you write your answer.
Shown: 13 A
